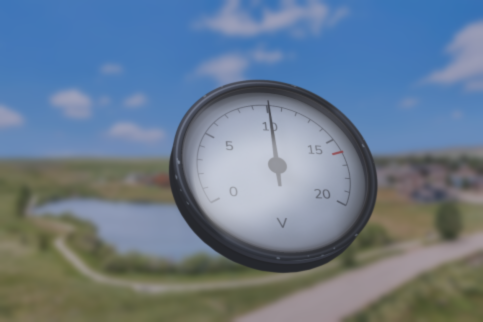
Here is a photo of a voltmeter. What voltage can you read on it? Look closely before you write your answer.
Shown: 10 V
